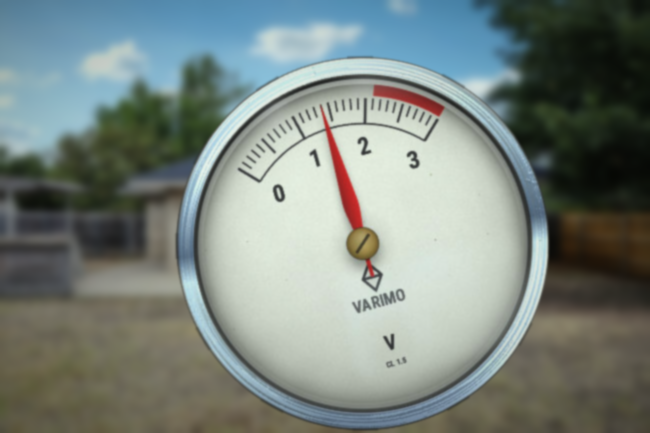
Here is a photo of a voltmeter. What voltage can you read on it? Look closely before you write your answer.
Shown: 1.4 V
